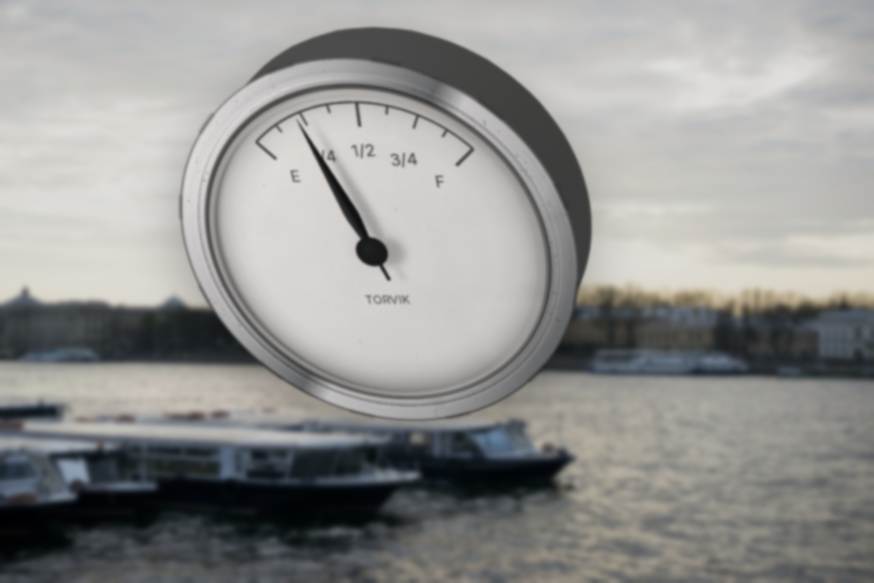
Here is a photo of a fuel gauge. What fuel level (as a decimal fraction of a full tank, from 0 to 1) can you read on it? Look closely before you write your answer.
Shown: 0.25
